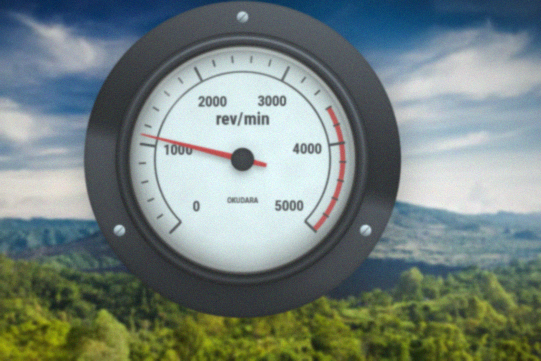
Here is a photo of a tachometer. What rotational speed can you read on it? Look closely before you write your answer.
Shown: 1100 rpm
